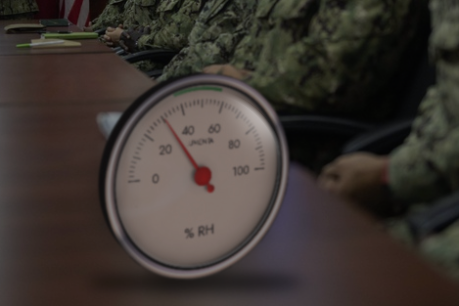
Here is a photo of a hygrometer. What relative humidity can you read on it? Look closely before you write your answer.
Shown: 30 %
